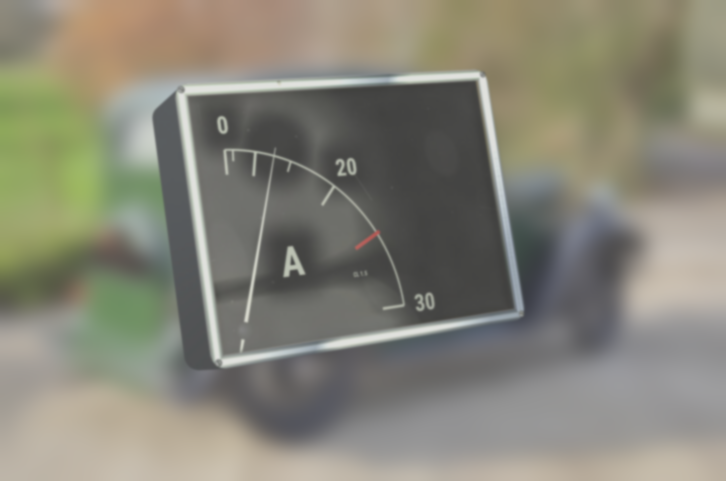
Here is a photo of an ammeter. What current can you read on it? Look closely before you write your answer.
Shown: 12.5 A
